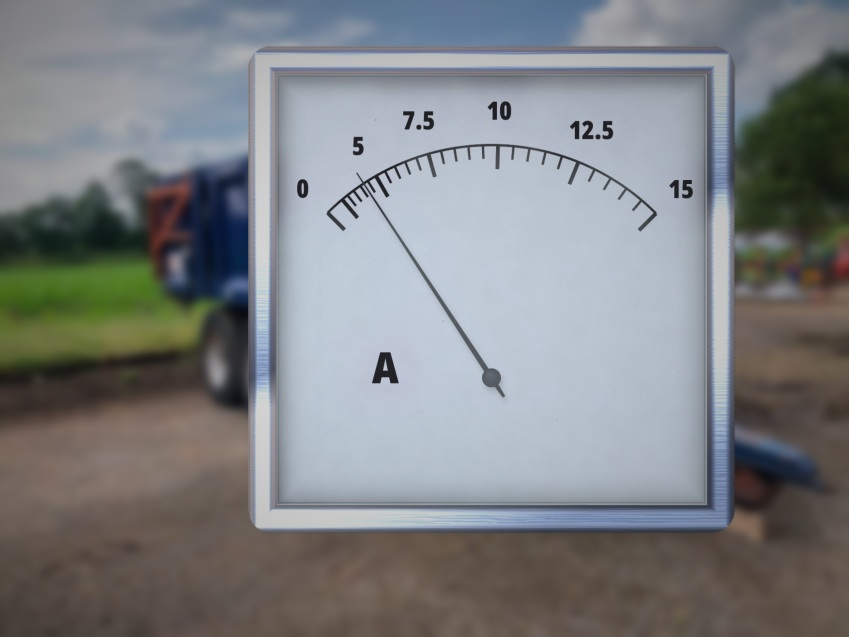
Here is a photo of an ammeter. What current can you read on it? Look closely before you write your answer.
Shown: 4.25 A
